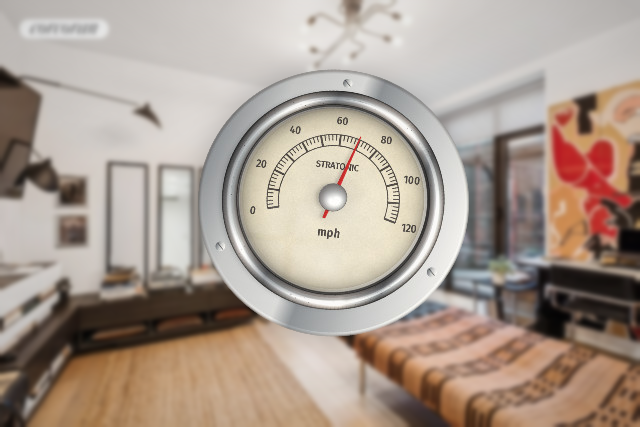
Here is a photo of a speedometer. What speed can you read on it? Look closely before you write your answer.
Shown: 70 mph
